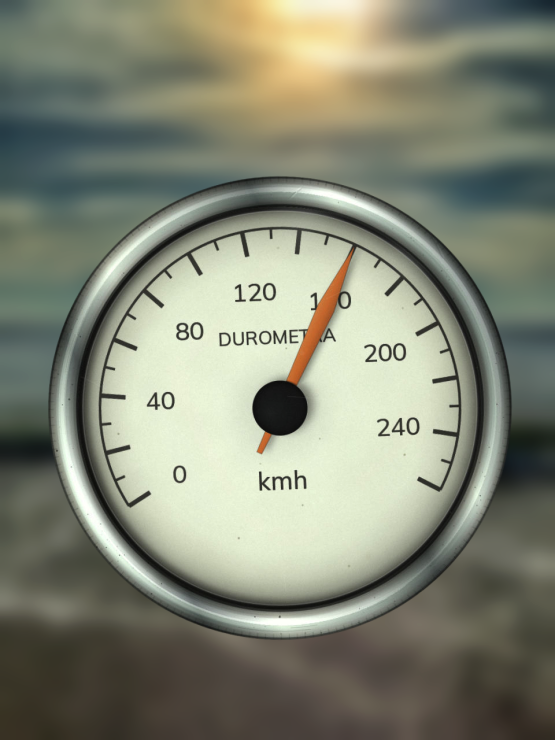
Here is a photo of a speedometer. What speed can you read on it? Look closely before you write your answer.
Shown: 160 km/h
